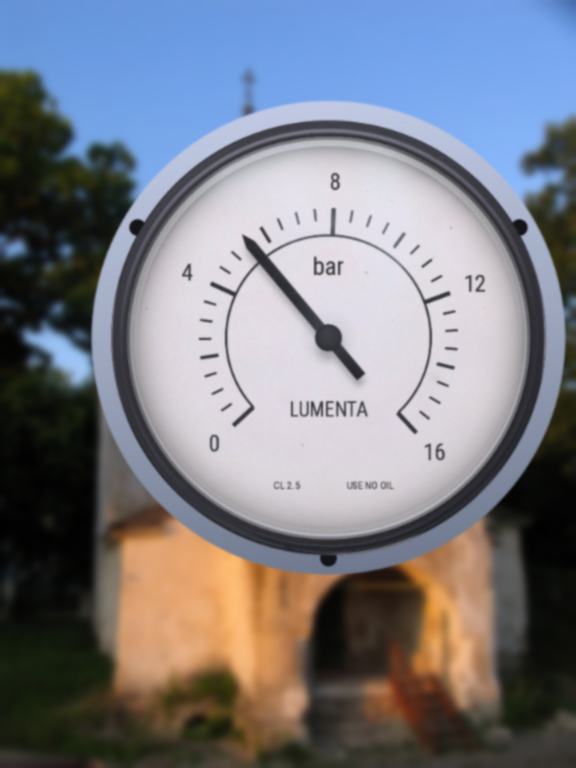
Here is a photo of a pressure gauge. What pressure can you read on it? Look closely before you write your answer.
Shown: 5.5 bar
